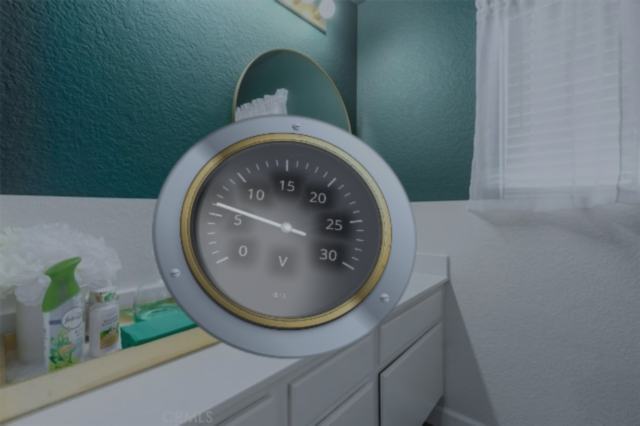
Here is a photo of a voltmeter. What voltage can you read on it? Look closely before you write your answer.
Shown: 6 V
